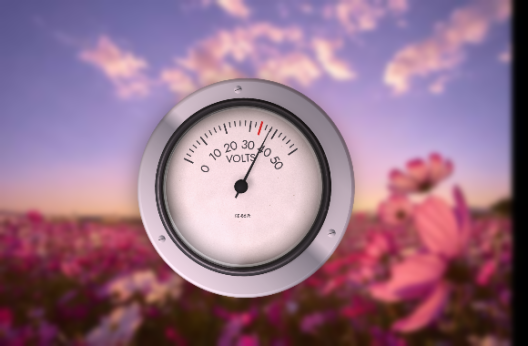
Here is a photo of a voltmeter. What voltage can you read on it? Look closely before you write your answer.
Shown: 38 V
